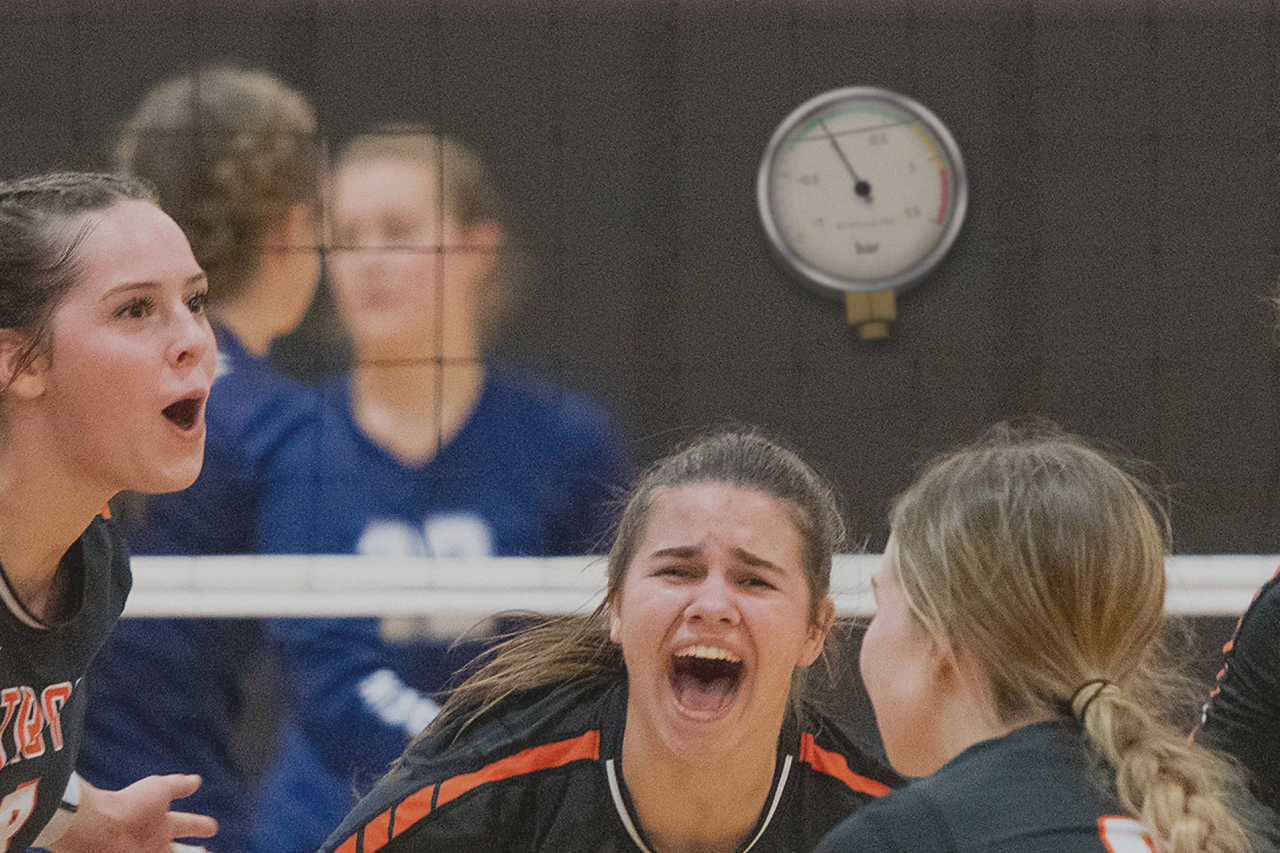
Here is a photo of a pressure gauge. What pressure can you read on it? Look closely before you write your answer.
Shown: 0 bar
